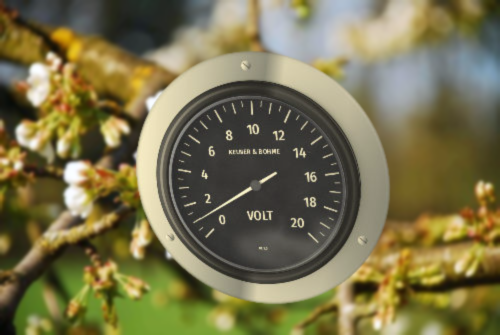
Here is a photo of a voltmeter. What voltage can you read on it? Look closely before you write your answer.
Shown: 1 V
